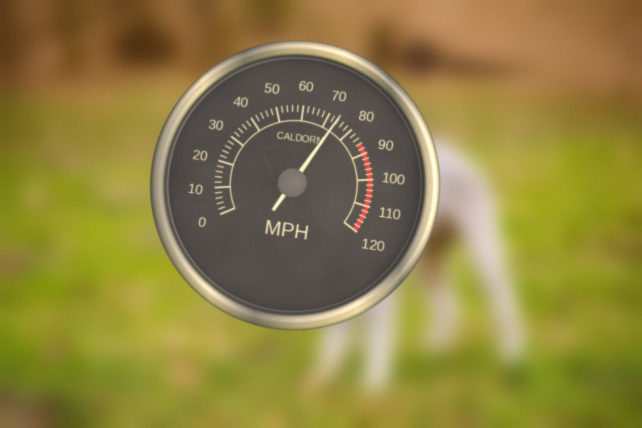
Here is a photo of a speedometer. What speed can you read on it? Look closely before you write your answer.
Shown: 74 mph
